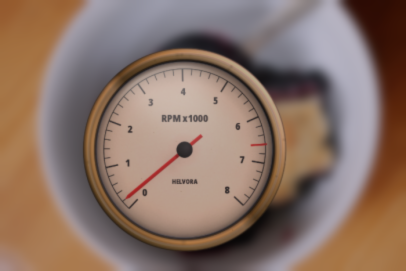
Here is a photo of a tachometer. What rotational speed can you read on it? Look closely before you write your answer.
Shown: 200 rpm
